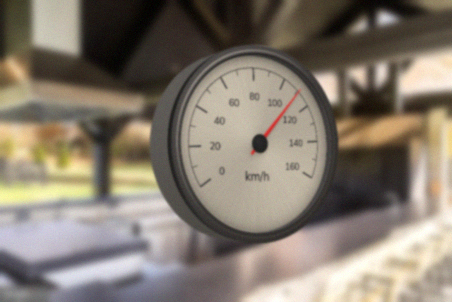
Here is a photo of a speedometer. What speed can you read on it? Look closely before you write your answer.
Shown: 110 km/h
